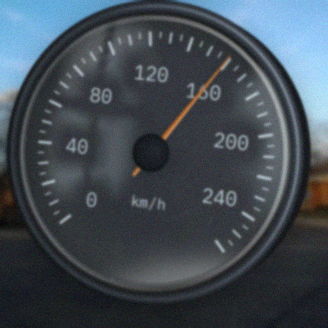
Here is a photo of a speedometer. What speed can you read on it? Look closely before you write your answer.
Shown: 160 km/h
